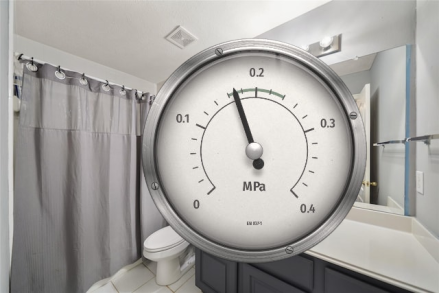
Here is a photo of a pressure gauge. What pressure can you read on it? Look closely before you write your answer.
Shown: 0.17 MPa
